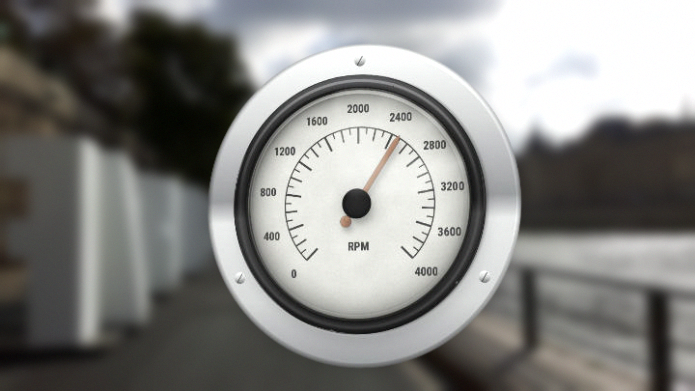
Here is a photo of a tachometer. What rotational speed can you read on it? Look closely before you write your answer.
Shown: 2500 rpm
